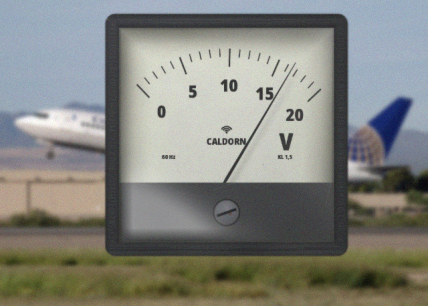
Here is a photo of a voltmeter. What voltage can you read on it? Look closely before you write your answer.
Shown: 16.5 V
